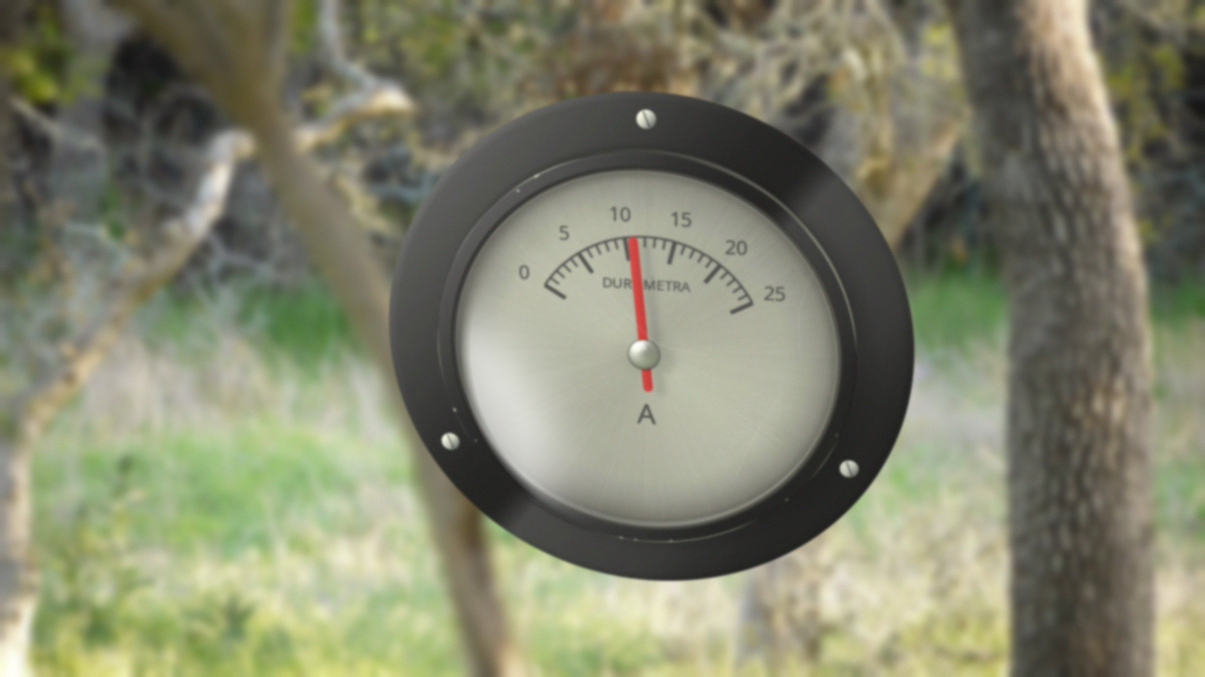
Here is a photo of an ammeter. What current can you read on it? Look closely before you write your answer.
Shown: 11 A
